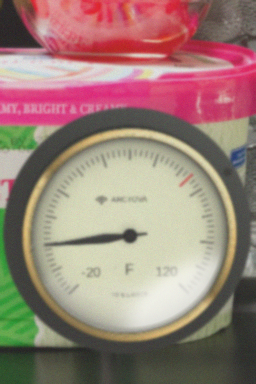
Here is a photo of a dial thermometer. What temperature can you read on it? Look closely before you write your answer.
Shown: 0 °F
